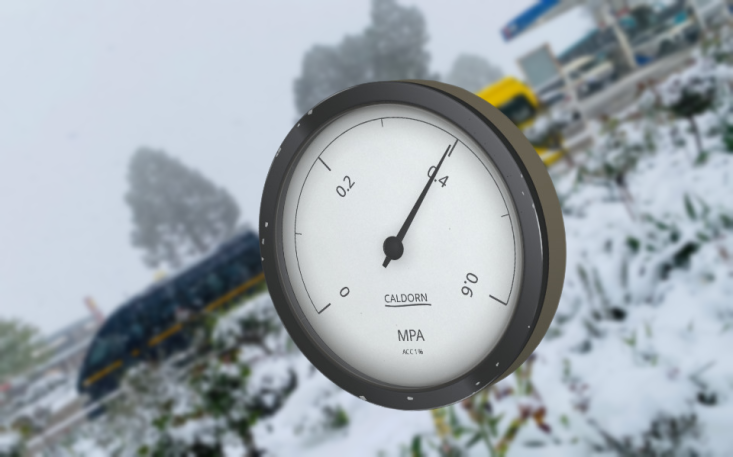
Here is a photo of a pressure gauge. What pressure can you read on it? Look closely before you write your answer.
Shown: 0.4 MPa
